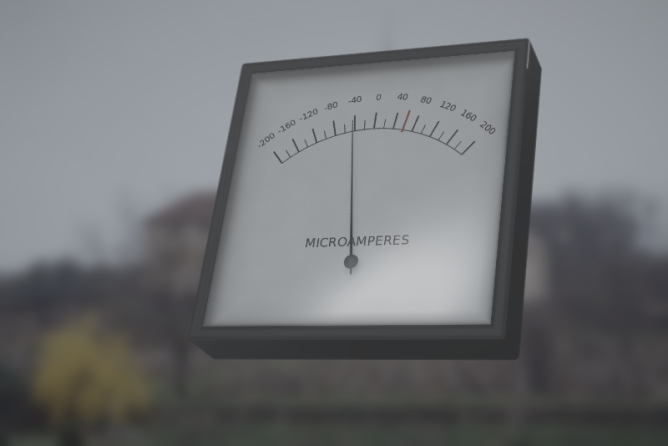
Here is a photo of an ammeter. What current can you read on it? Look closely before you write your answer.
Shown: -40 µA
